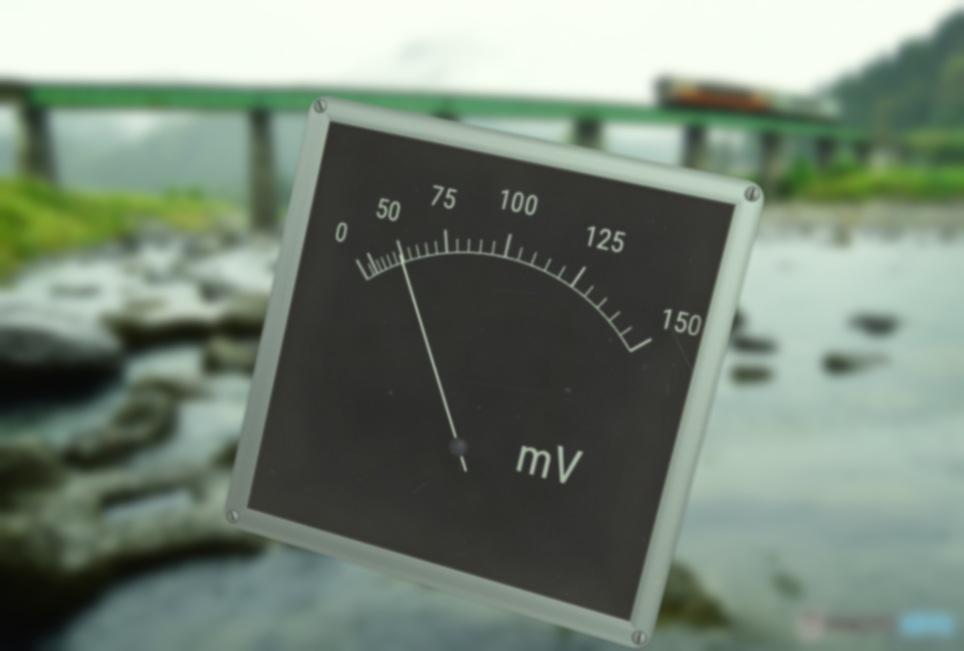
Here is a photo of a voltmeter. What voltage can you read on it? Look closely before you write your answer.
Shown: 50 mV
